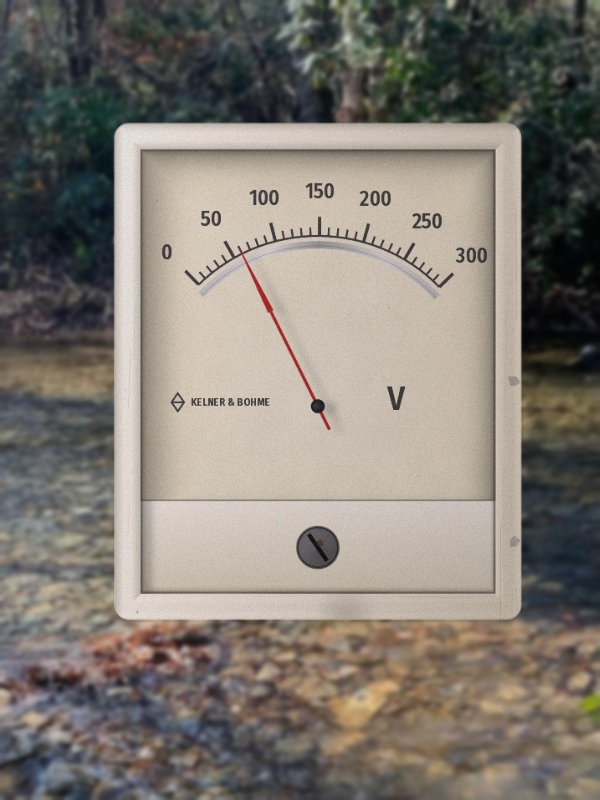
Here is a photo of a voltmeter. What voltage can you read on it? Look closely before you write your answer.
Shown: 60 V
